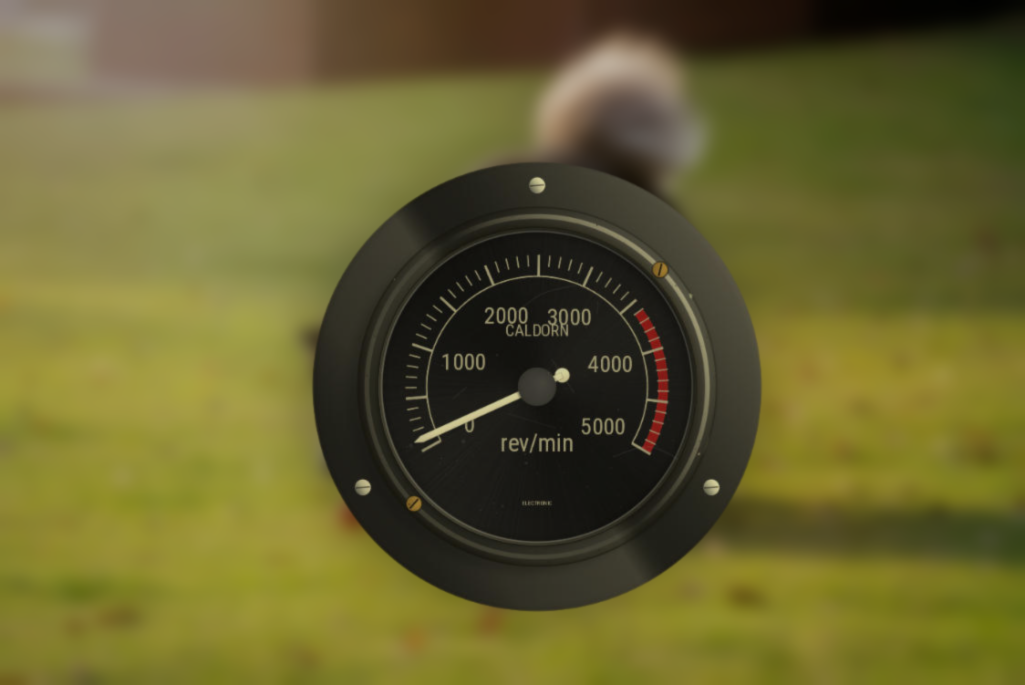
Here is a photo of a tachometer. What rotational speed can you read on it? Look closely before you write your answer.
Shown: 100 rpm
